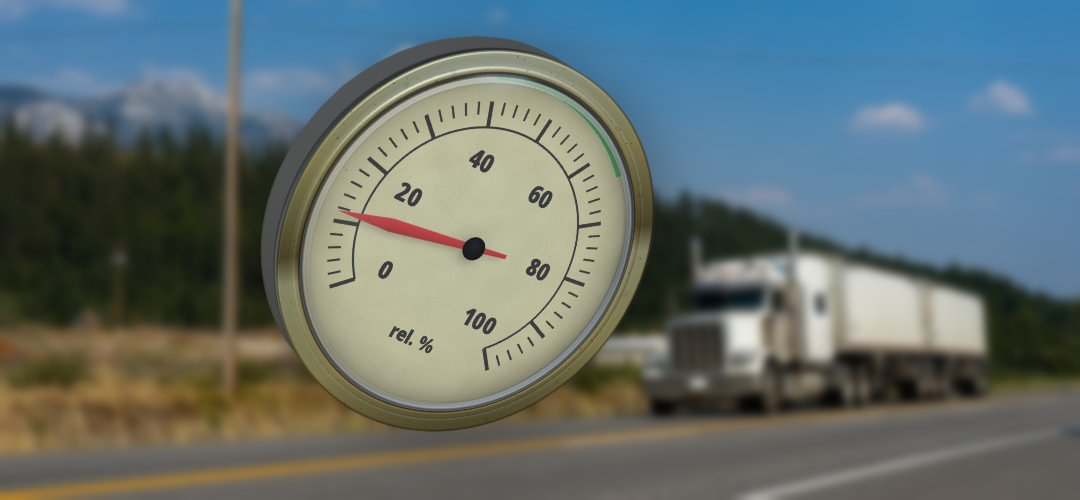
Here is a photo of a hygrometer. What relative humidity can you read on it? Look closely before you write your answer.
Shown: 12 %
